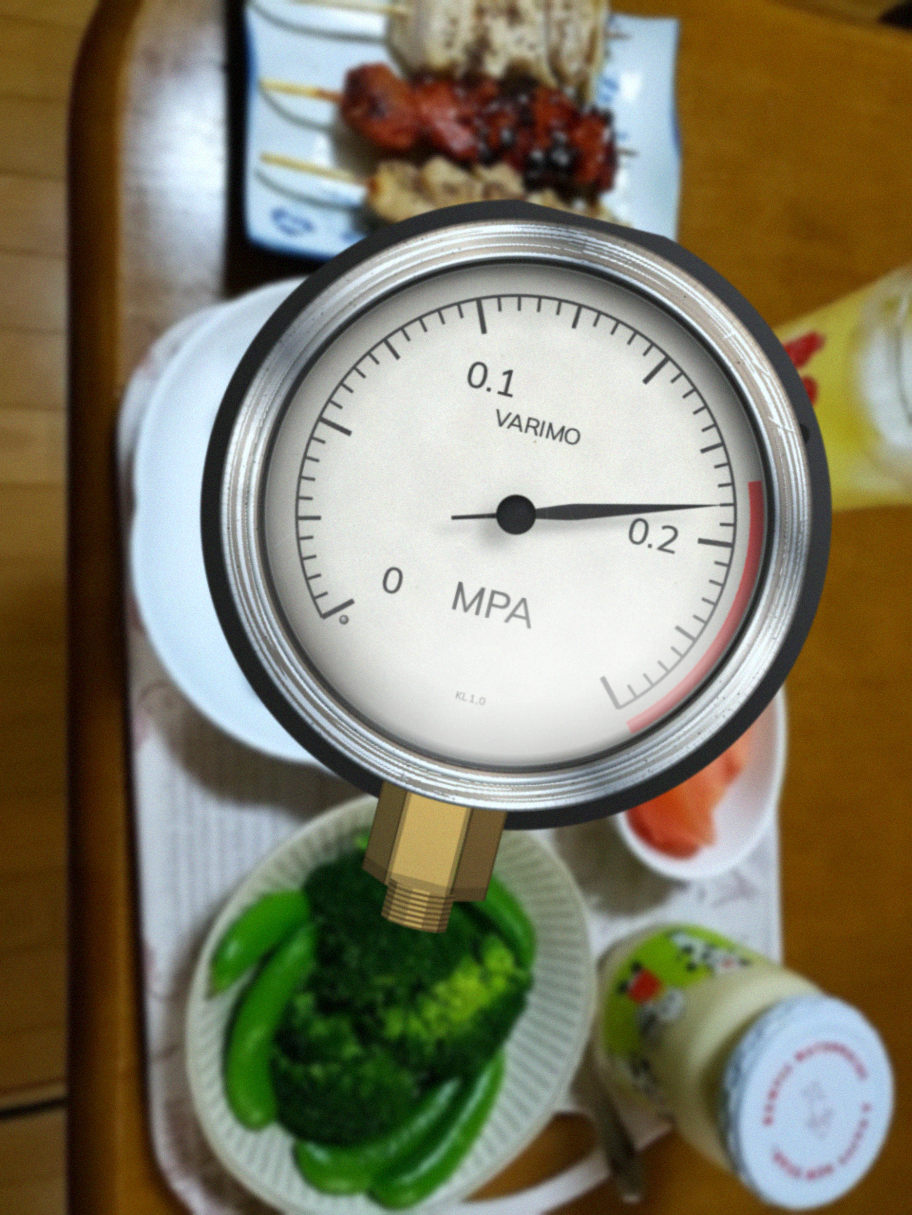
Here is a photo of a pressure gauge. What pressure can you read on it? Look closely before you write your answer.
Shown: 0.19 MPa
